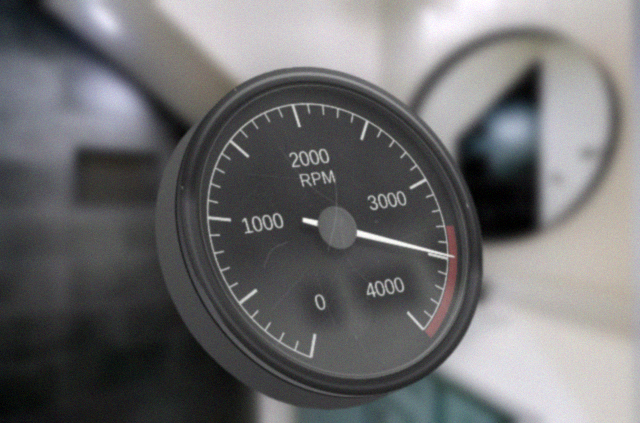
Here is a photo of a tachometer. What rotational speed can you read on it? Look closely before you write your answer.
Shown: 3500 rpm
